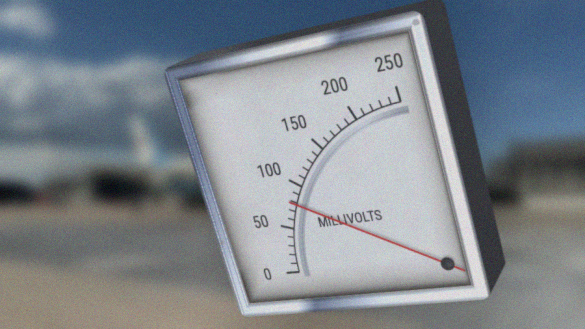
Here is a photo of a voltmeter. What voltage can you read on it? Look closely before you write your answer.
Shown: 80 mV
